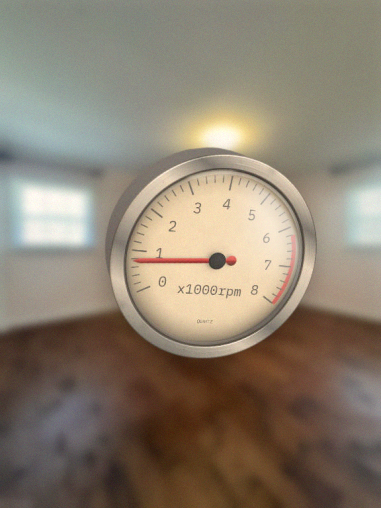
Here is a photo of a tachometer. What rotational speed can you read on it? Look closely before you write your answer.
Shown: 800 rpm
